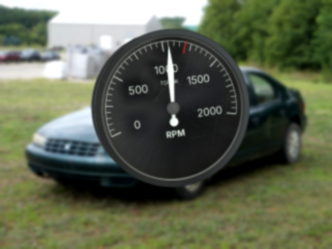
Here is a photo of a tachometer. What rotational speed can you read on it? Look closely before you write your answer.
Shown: 1050 rpm
